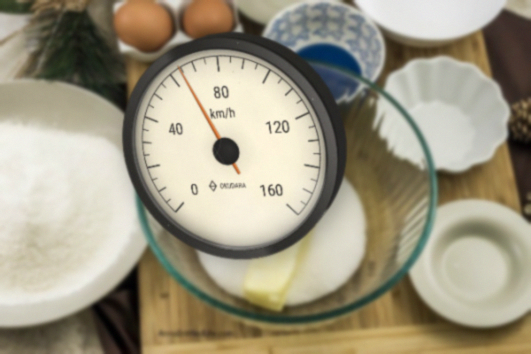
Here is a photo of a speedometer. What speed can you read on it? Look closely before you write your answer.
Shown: 65 km/h
